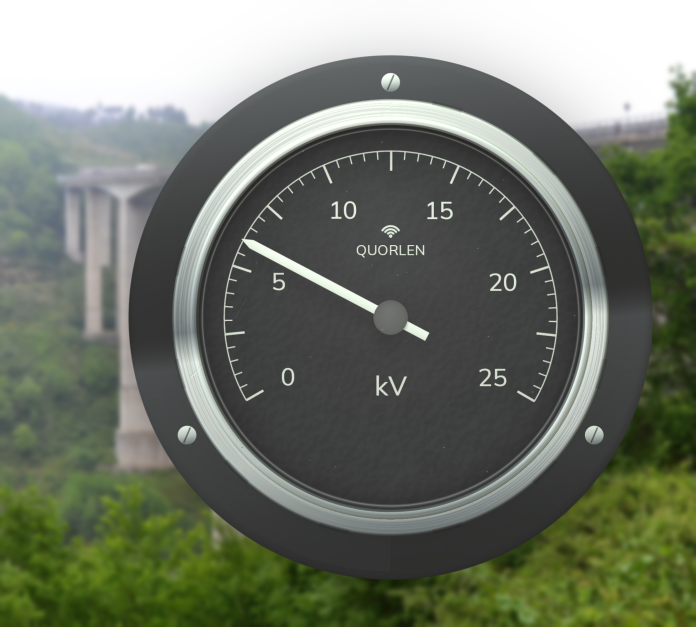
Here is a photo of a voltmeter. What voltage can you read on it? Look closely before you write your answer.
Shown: 6 kV
